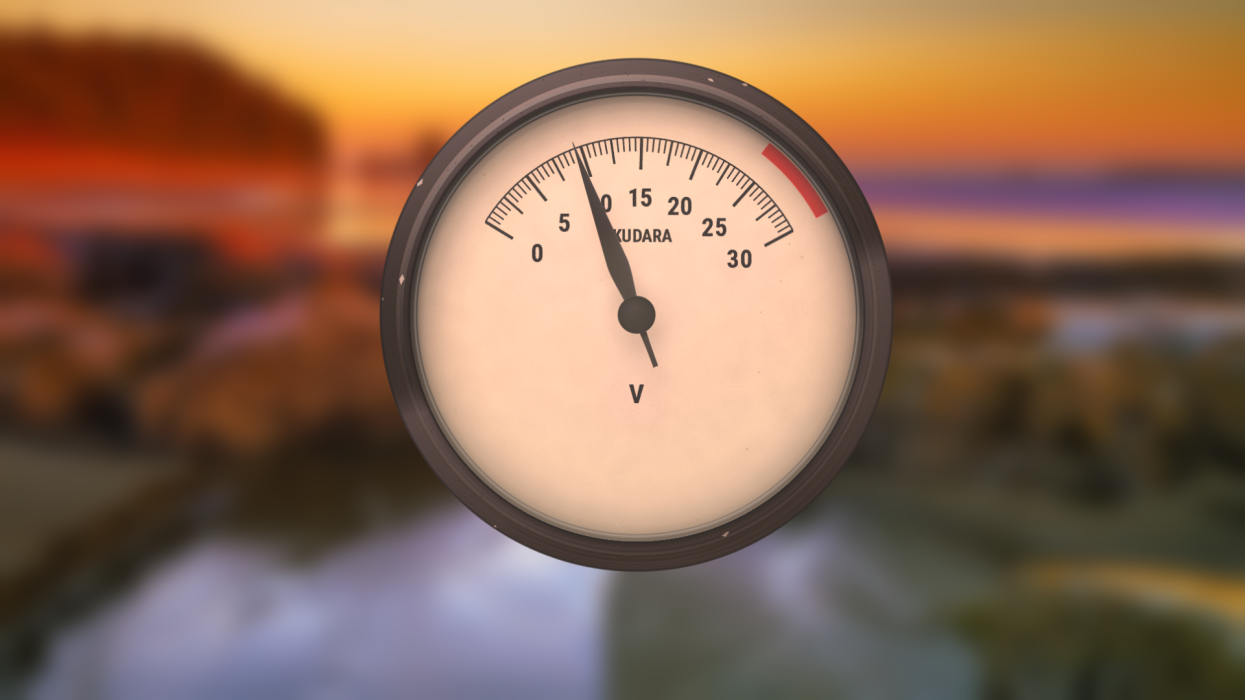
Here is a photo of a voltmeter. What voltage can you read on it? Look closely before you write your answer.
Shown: 9.5 V
